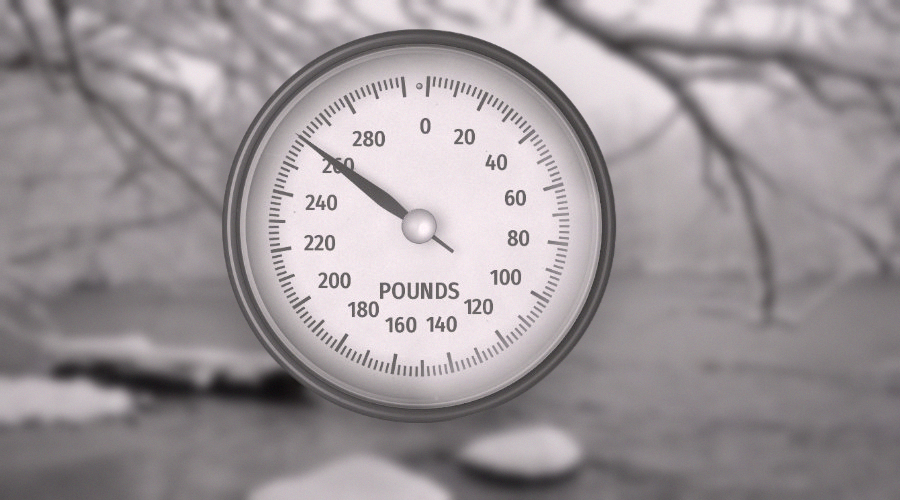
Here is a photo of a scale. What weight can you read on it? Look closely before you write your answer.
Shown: 260 lb
